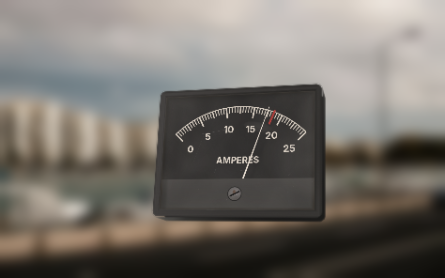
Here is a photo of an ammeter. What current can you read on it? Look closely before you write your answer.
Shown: 17.5 A
